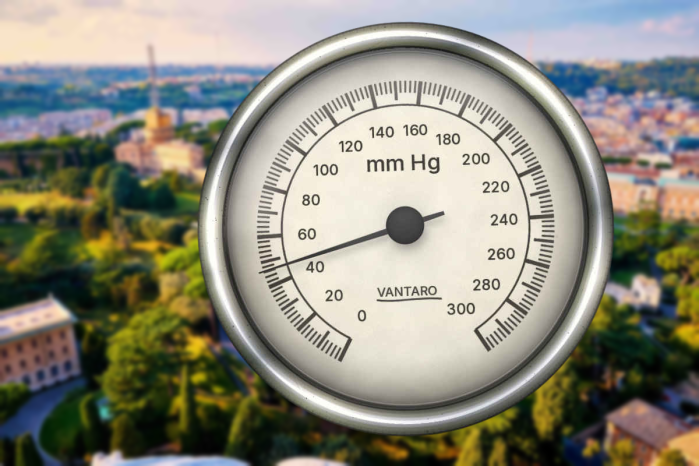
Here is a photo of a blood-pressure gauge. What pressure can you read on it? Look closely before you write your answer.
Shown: 46 mmHg
